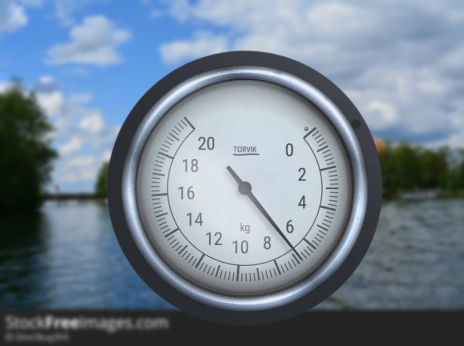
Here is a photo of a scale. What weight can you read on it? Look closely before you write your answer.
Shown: 6.8 kg
